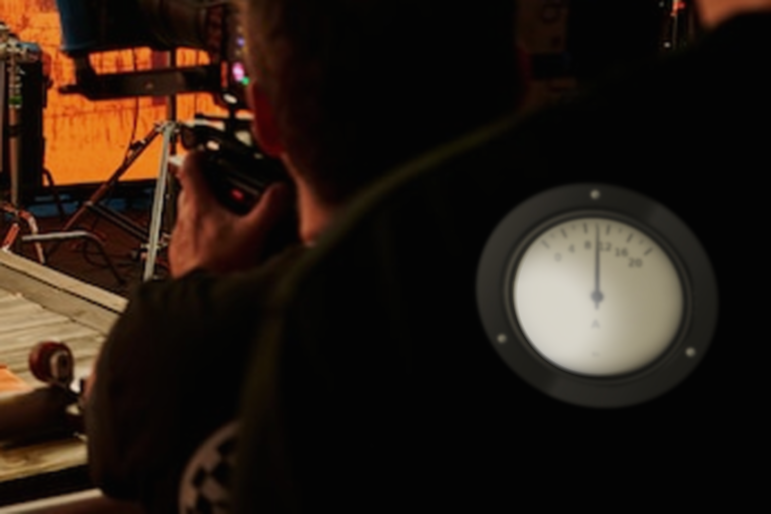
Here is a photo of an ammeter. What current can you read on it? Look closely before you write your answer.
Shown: 10 A
